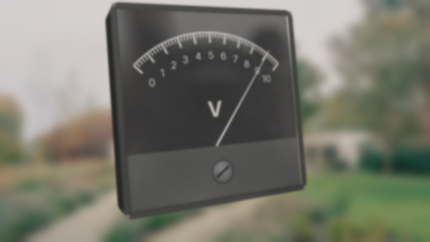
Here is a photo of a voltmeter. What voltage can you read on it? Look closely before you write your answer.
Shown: 9 V
